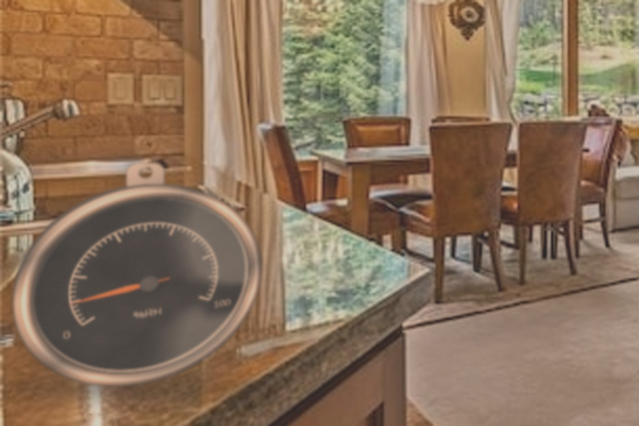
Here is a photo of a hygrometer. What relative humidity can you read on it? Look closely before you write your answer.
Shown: 10 %
